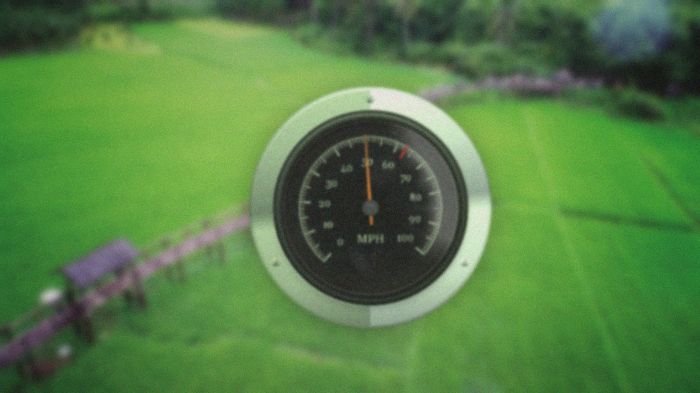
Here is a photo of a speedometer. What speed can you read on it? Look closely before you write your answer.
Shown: 50 mph
